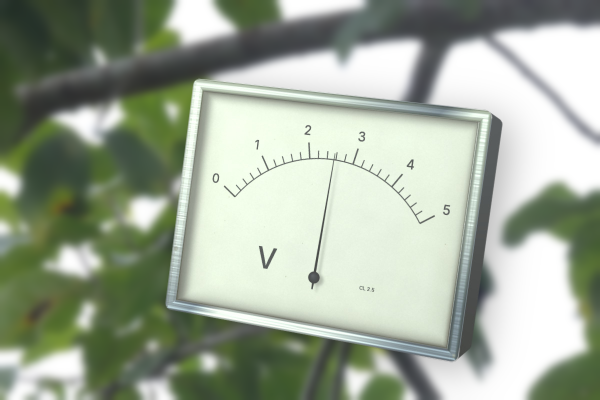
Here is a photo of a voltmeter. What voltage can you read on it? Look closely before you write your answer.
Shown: 2.6 V
